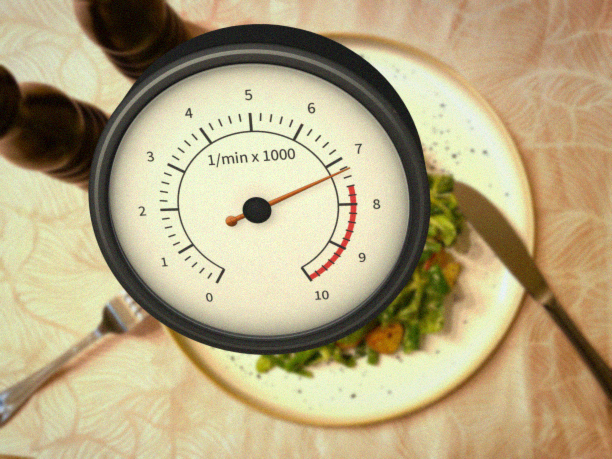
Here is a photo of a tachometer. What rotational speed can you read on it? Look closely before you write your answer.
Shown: 7200 rpm
